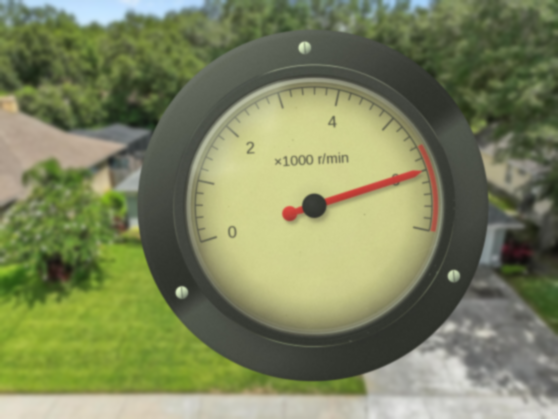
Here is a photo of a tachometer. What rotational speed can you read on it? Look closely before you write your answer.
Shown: 6000 rpm
